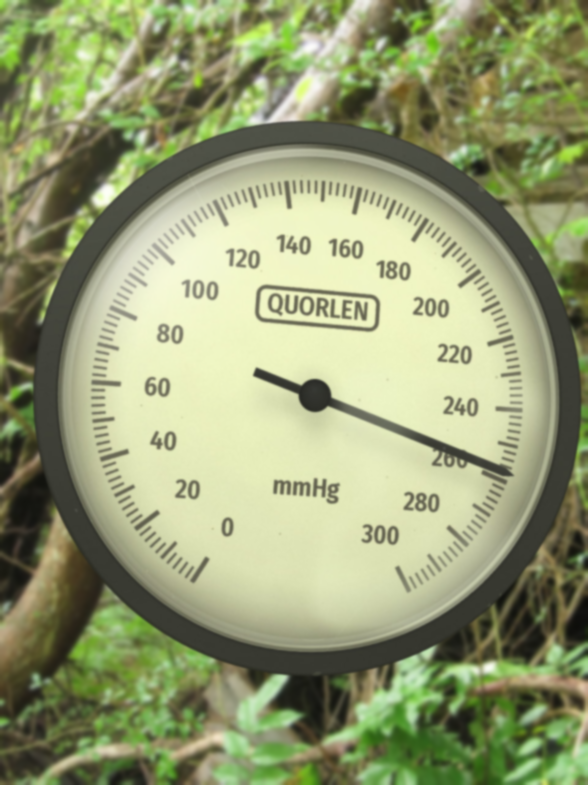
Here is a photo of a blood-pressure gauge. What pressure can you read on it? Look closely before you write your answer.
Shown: 258 mmHg
